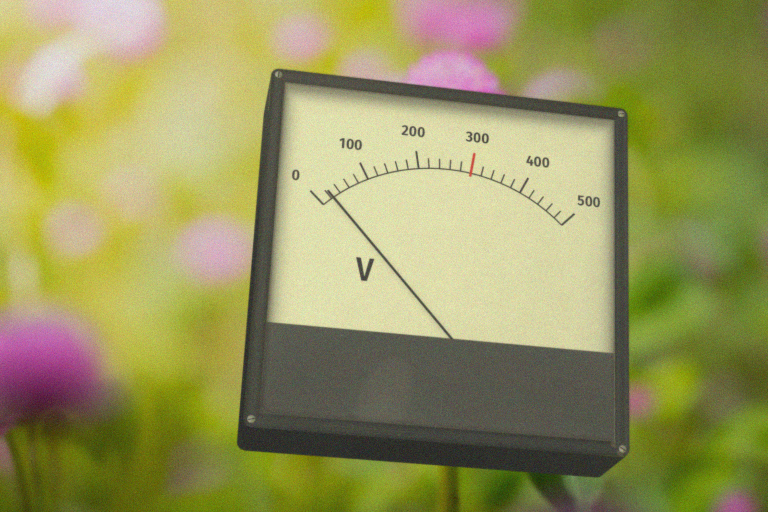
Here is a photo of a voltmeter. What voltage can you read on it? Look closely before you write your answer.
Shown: 20 V
